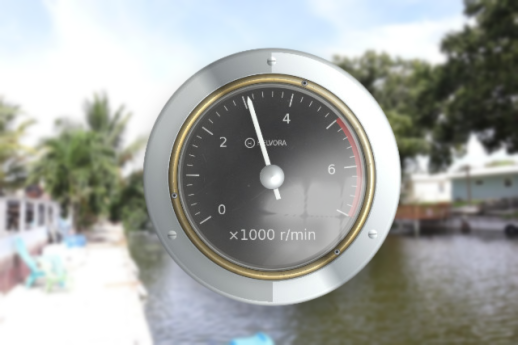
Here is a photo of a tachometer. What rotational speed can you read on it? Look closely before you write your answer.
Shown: 3100 rpm
